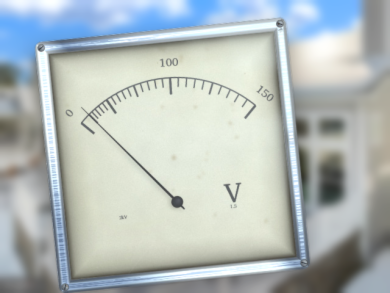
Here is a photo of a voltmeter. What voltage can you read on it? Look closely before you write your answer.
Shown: 25 V
